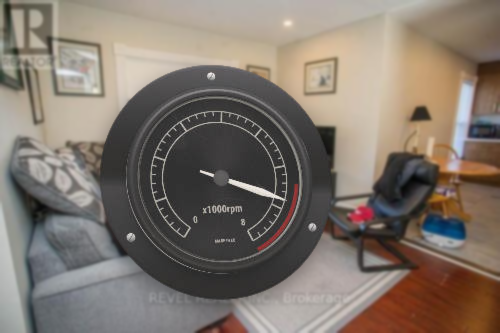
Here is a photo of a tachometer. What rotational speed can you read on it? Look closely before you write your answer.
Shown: 6800 rpm
